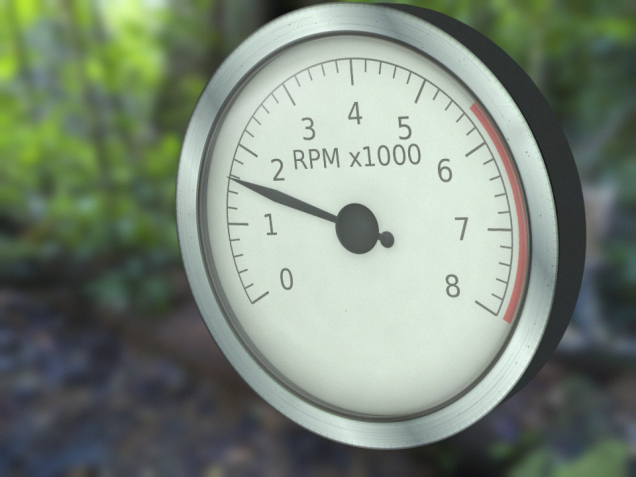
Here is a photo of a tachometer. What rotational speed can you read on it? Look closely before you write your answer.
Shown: 1600 rpm
